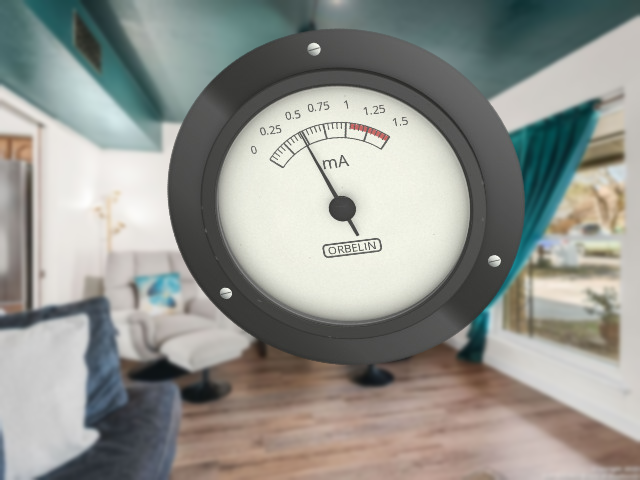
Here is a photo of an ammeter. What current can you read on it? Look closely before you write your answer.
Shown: 0.5 mA
